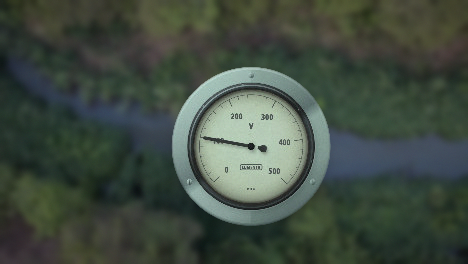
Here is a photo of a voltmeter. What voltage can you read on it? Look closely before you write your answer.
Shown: 100 V
